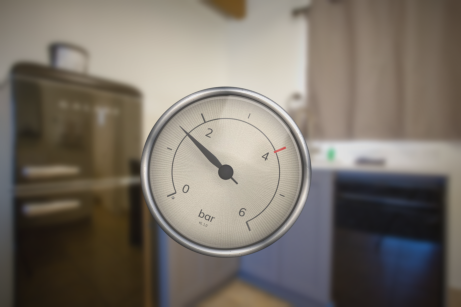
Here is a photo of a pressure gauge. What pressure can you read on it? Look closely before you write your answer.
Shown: 1.5 bar
